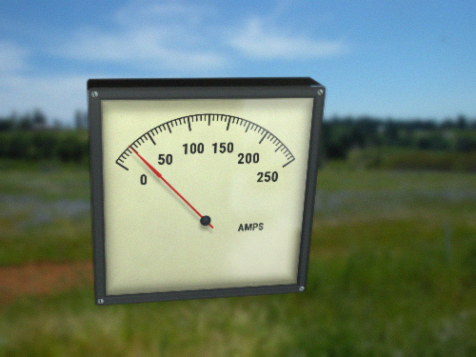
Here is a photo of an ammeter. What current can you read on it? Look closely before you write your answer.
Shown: 25 A
